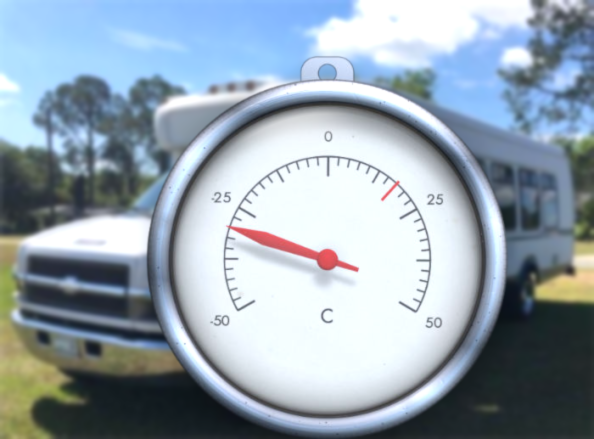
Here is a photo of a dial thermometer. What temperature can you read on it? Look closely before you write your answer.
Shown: -30 °C
